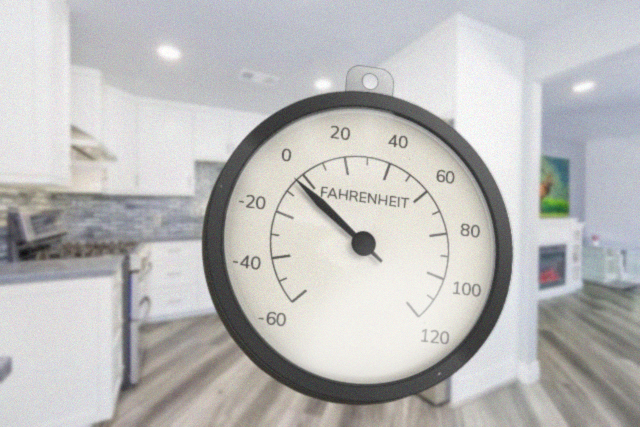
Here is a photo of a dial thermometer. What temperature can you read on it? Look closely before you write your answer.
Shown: -5 °F
